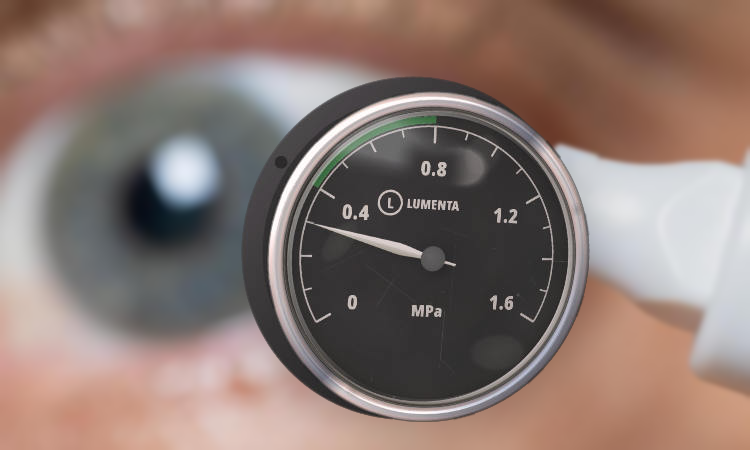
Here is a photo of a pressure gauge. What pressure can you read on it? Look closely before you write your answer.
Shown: 0.3 MPa
